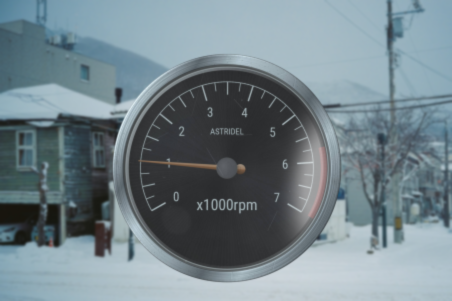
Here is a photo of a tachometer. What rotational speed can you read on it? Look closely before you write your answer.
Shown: 1000 rpm
